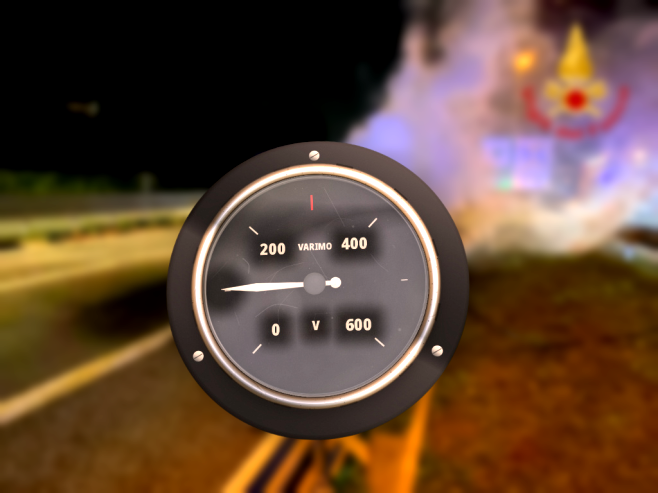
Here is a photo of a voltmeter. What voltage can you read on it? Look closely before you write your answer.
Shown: 100 V
